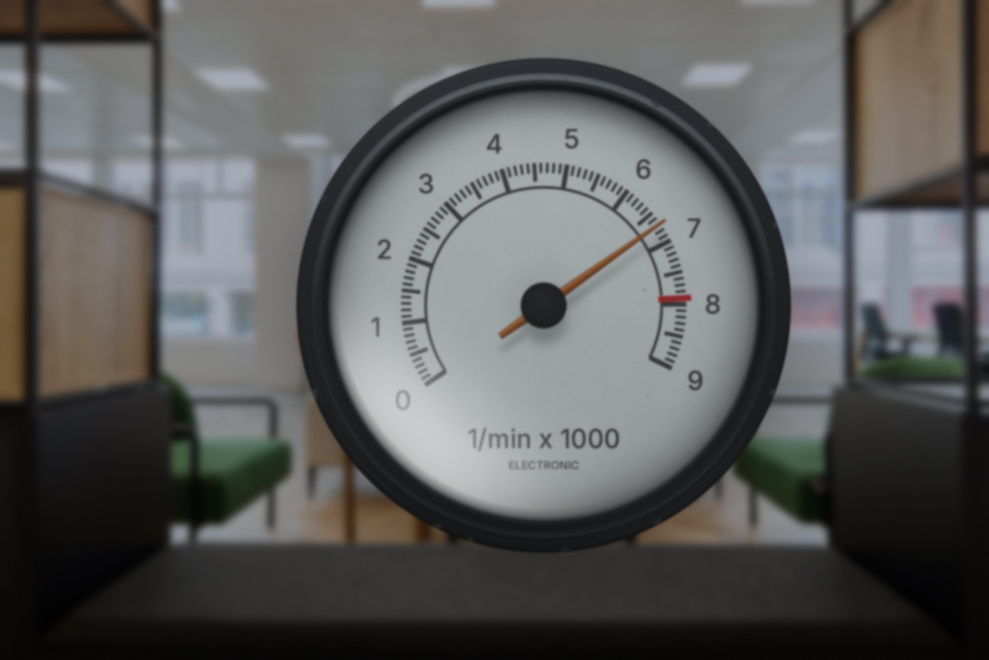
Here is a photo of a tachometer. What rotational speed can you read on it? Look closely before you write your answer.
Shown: 6700 rpm
